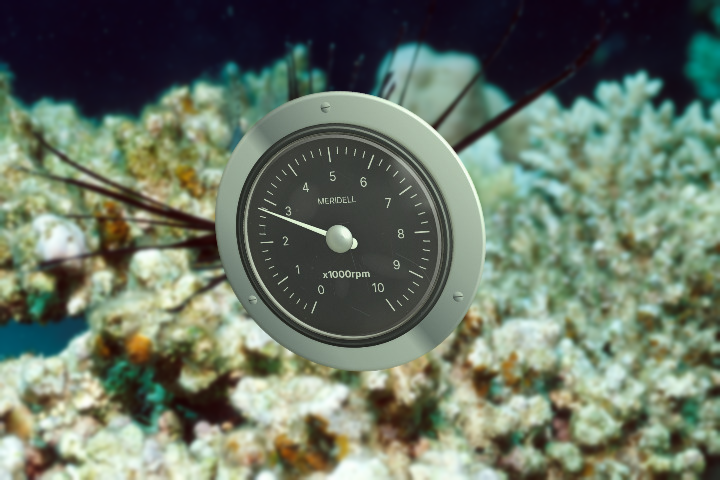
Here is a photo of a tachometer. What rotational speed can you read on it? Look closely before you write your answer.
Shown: 2800 rpm
